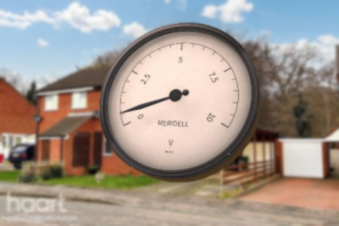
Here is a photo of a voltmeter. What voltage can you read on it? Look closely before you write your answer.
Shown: 0.5 V
